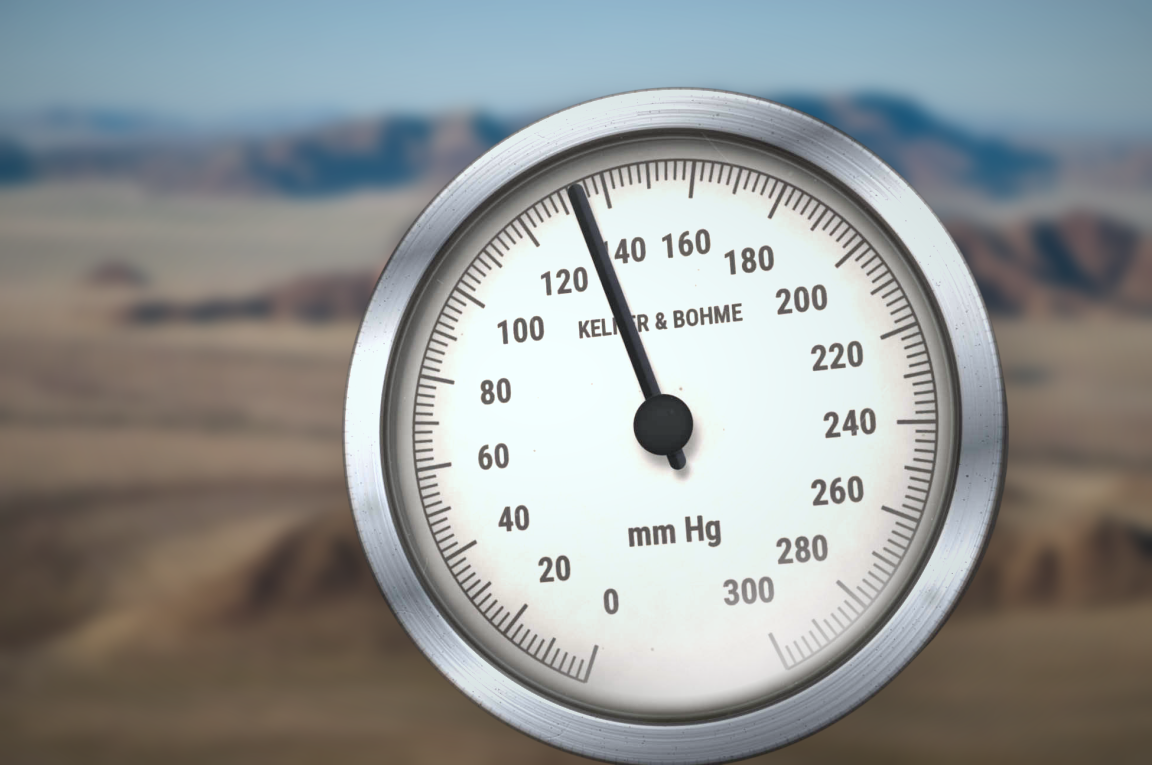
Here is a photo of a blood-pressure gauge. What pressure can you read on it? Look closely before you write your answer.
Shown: 134 mmHg
